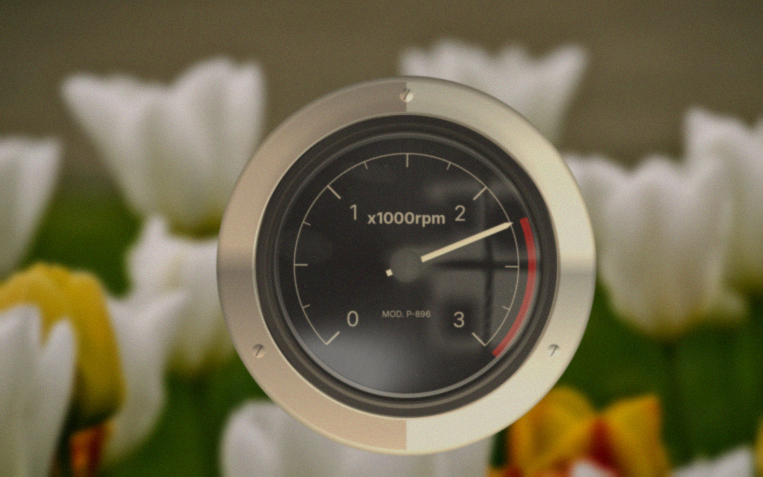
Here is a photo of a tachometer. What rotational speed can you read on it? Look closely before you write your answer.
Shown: 2250 rpm
